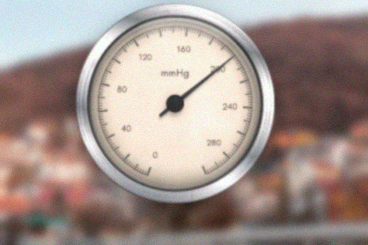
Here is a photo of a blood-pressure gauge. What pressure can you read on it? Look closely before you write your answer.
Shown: 200 mmHg
